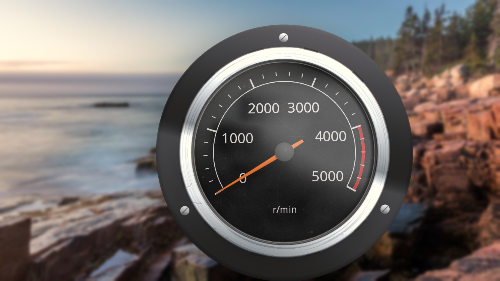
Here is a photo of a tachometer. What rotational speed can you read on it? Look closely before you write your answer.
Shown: 0 rpm
